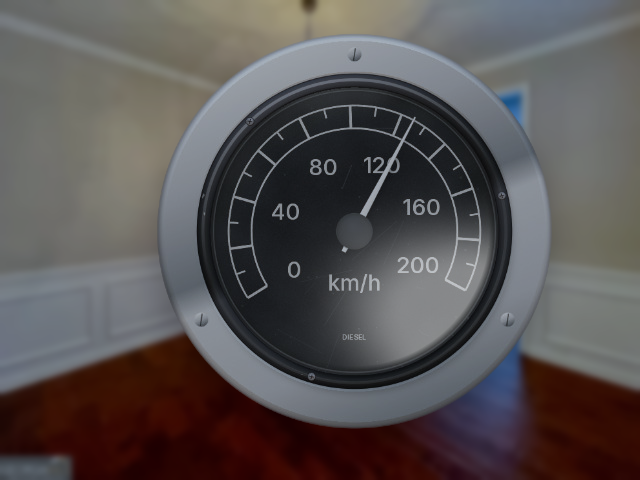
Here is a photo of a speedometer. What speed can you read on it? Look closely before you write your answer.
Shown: 125 km/h
